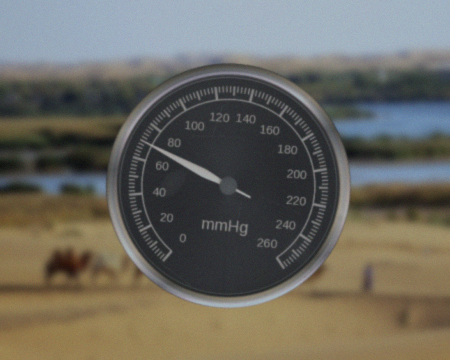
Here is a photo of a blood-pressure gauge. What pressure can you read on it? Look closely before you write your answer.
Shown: 70 mmHg
